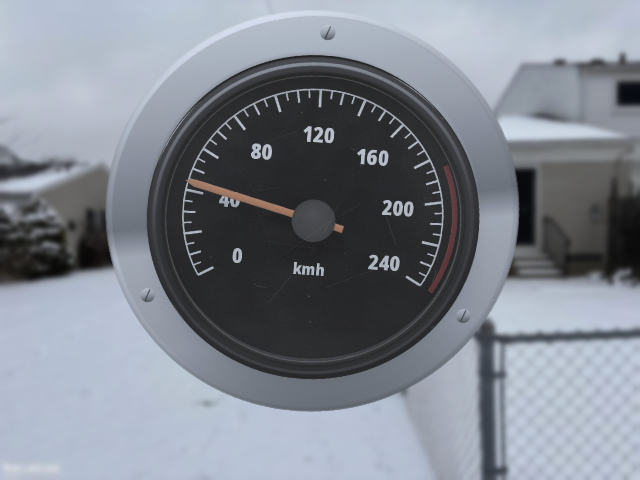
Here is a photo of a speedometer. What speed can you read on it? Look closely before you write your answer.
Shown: 45 km/h
